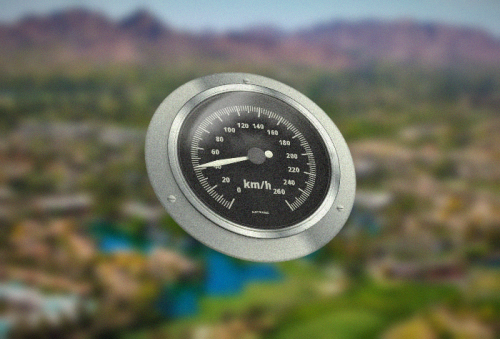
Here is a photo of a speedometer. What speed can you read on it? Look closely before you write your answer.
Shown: 40 km/h
